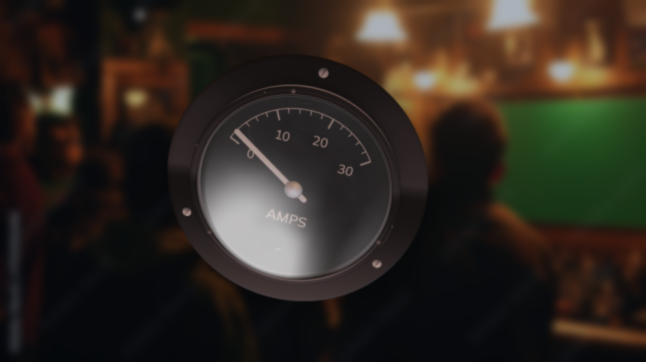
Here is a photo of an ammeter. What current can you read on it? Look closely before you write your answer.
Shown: 2 A
